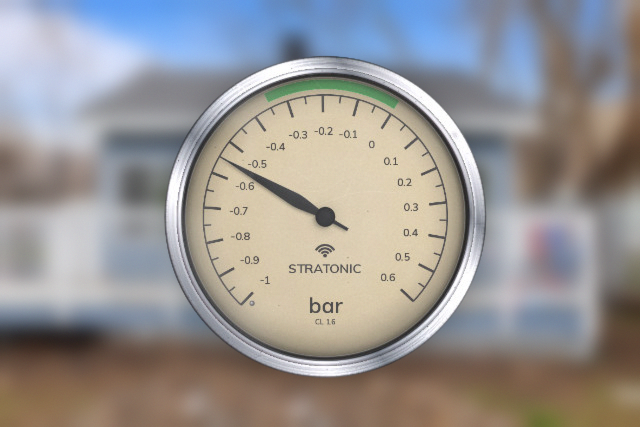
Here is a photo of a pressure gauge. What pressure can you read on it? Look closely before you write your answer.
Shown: -0.55 bar
